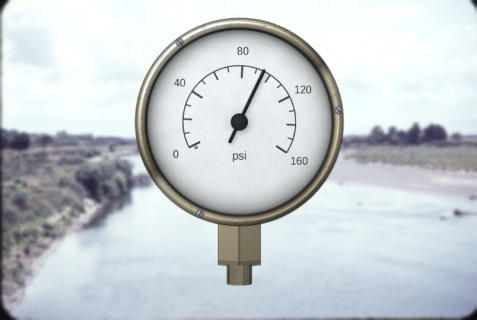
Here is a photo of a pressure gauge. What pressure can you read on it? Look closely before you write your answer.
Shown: 95 psi
